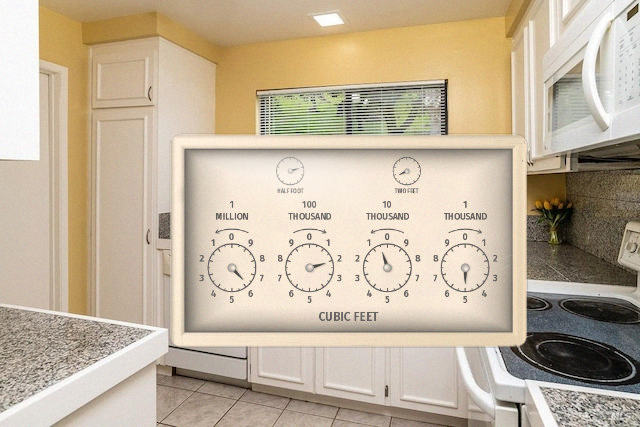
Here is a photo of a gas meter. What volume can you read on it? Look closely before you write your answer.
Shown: 620500 ft³
